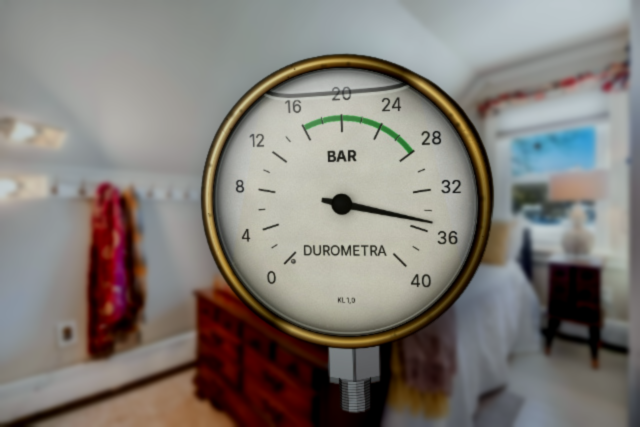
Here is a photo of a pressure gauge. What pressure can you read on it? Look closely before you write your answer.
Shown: 35 bar
